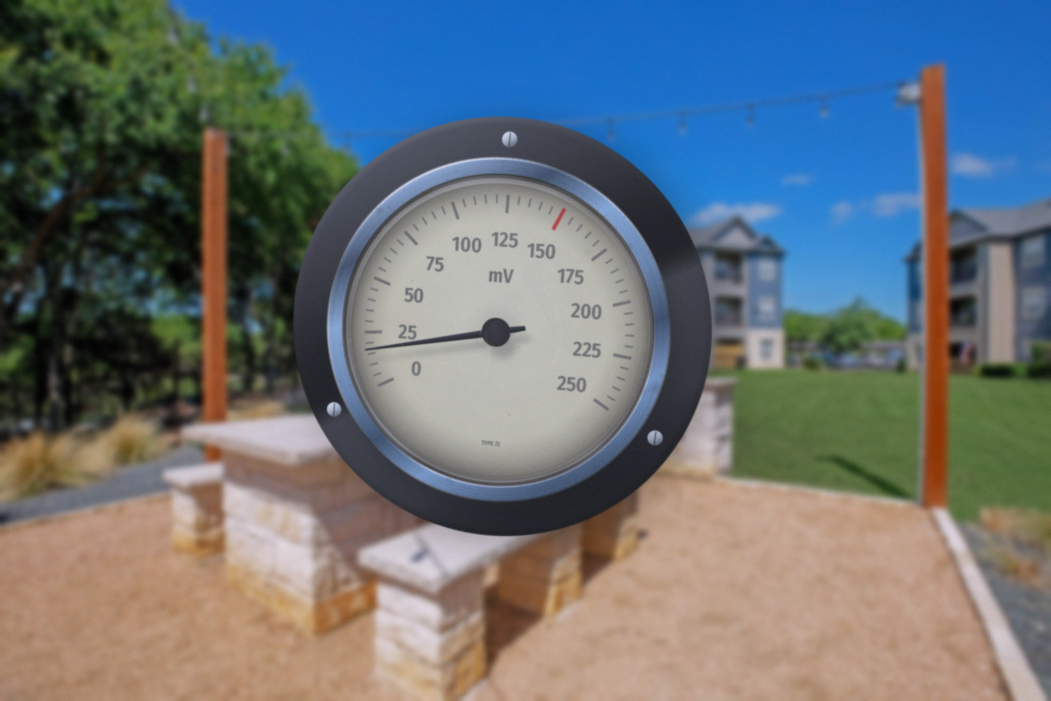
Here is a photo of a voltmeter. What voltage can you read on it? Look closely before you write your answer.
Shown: 17.5 mV
